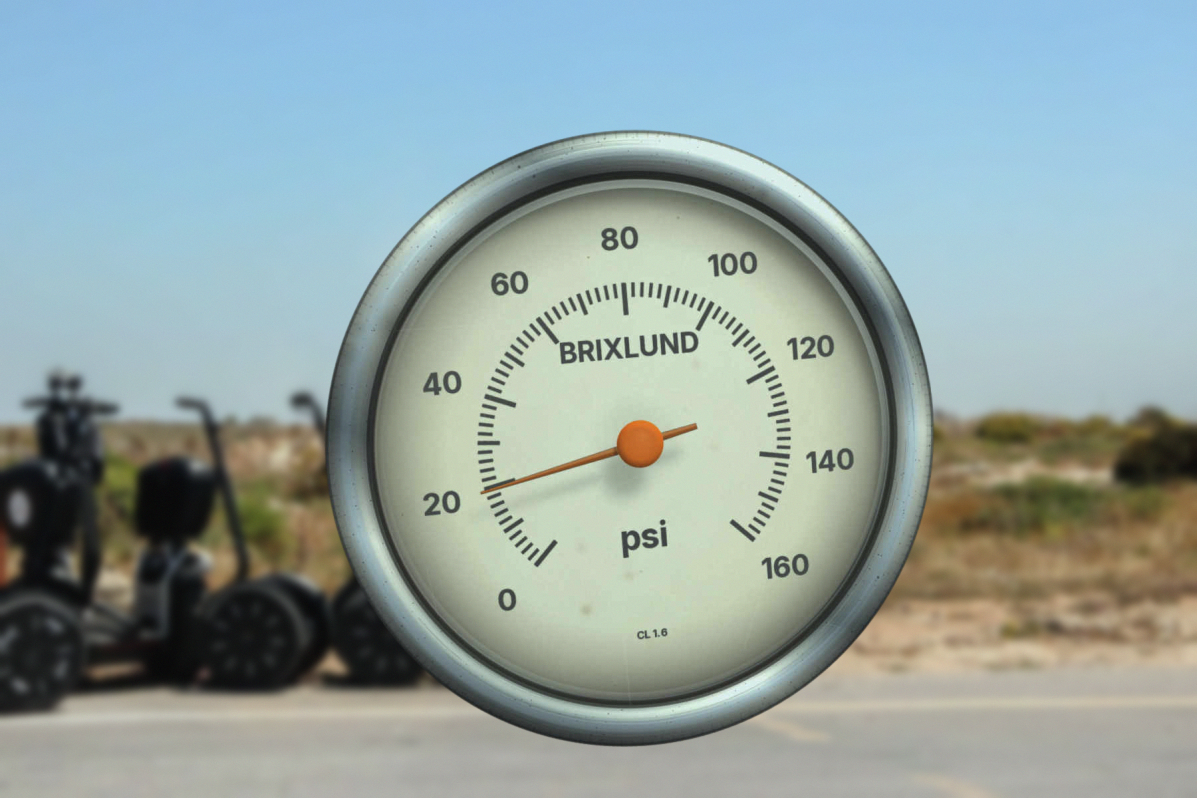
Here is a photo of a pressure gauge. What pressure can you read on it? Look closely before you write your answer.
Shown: 20 psi
